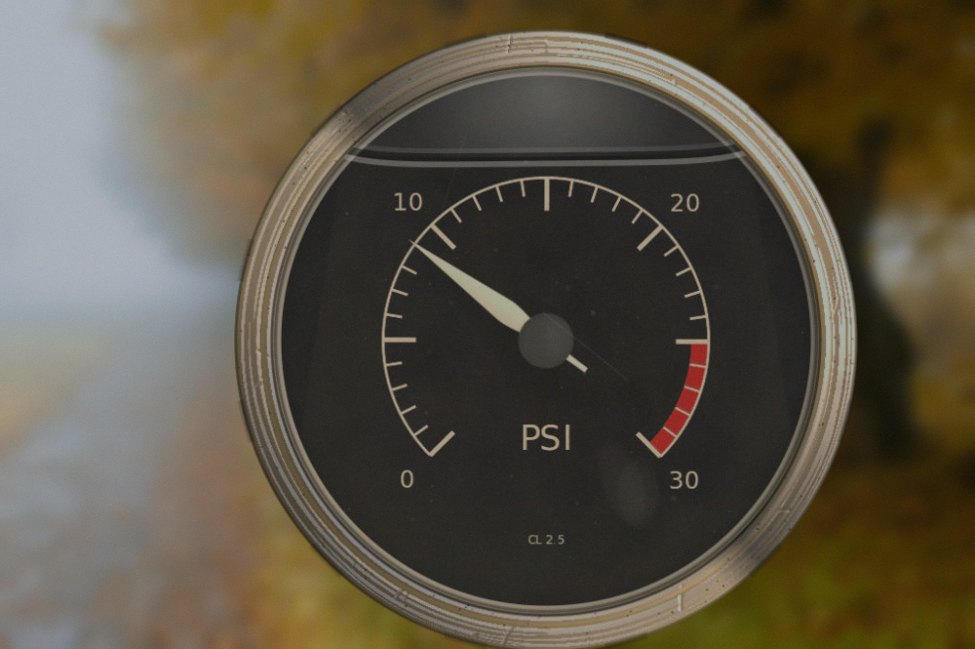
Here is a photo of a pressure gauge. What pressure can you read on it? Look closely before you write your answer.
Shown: 9 psi
